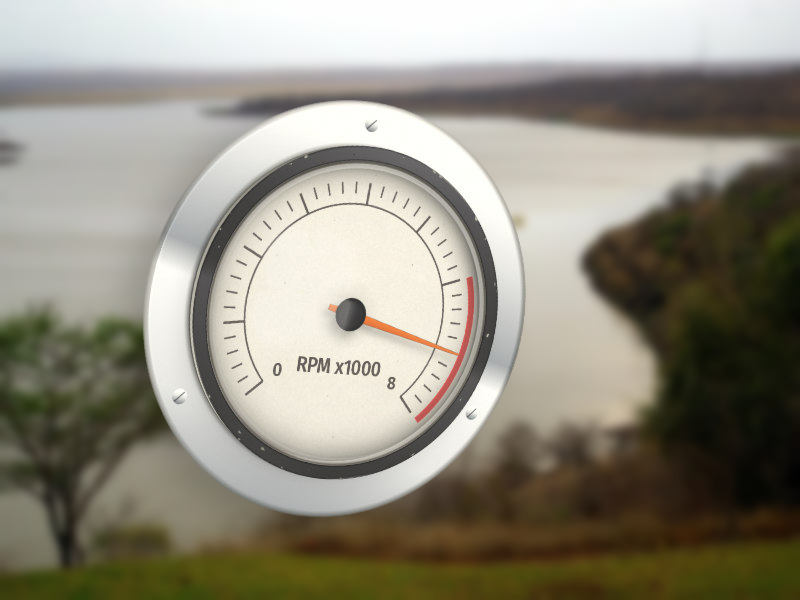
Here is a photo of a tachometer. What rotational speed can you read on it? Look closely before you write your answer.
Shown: 7000 rpm
